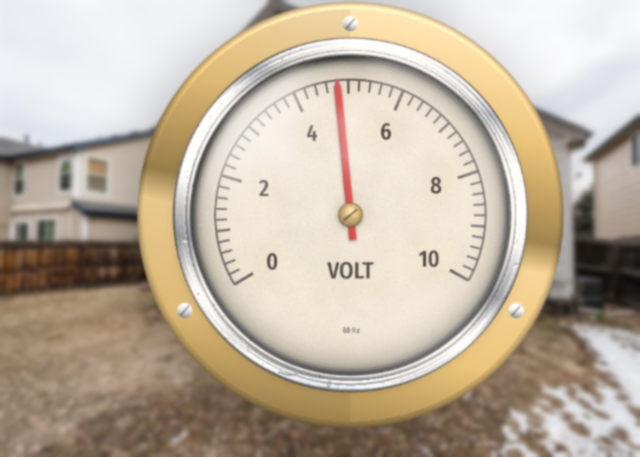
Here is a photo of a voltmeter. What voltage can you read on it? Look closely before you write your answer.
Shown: 4.8 V
